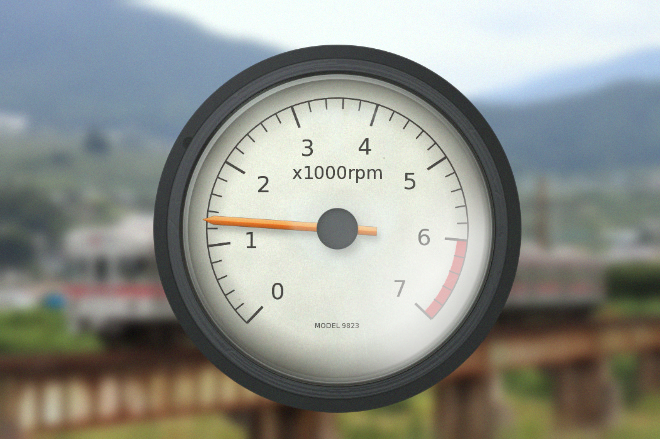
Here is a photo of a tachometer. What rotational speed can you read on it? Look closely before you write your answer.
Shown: 1300 rpm
